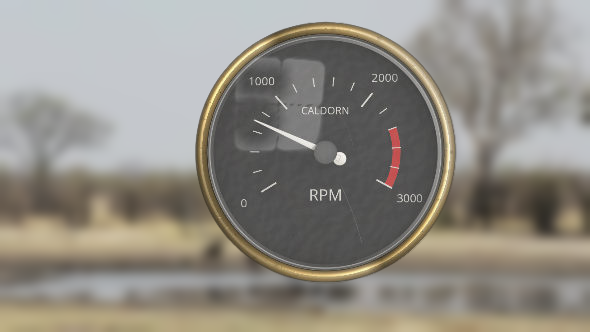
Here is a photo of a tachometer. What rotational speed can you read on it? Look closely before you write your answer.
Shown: 700 rpm
